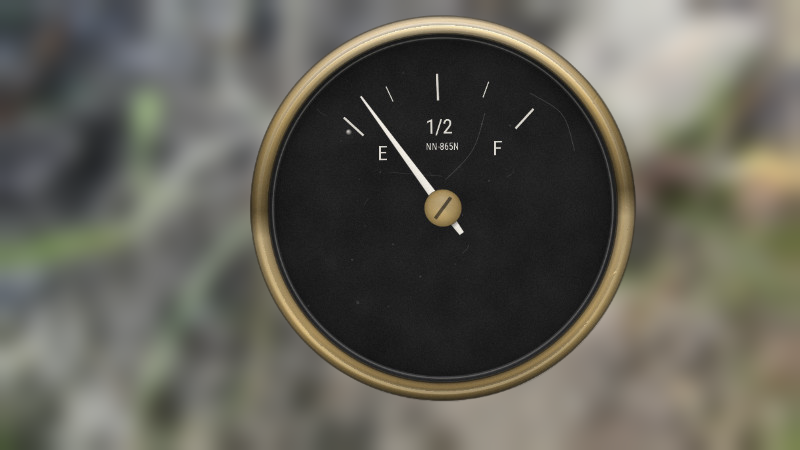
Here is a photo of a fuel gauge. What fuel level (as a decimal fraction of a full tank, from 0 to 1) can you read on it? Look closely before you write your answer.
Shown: 0.125
